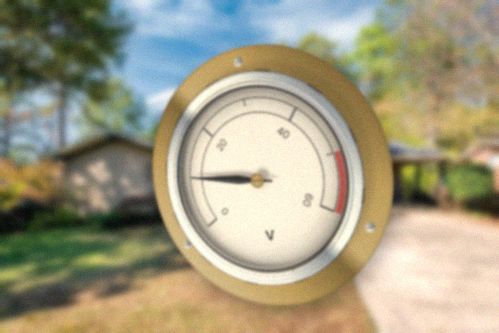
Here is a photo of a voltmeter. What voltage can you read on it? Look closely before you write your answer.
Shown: 10 V
